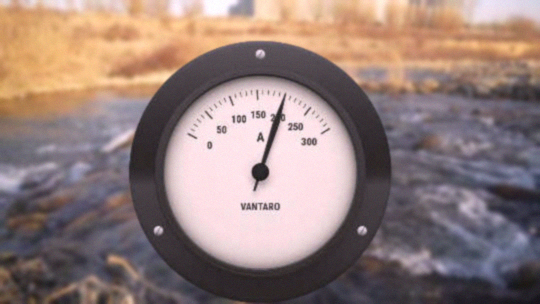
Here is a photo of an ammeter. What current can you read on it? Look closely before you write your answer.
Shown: 200 A
